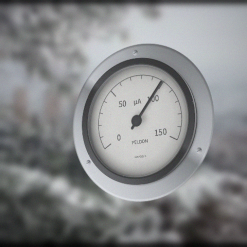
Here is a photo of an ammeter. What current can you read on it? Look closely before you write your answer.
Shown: 100 µA
